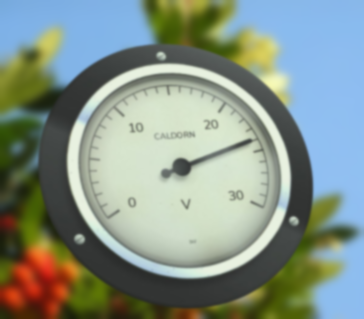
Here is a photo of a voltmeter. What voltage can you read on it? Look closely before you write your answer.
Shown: 24 V
